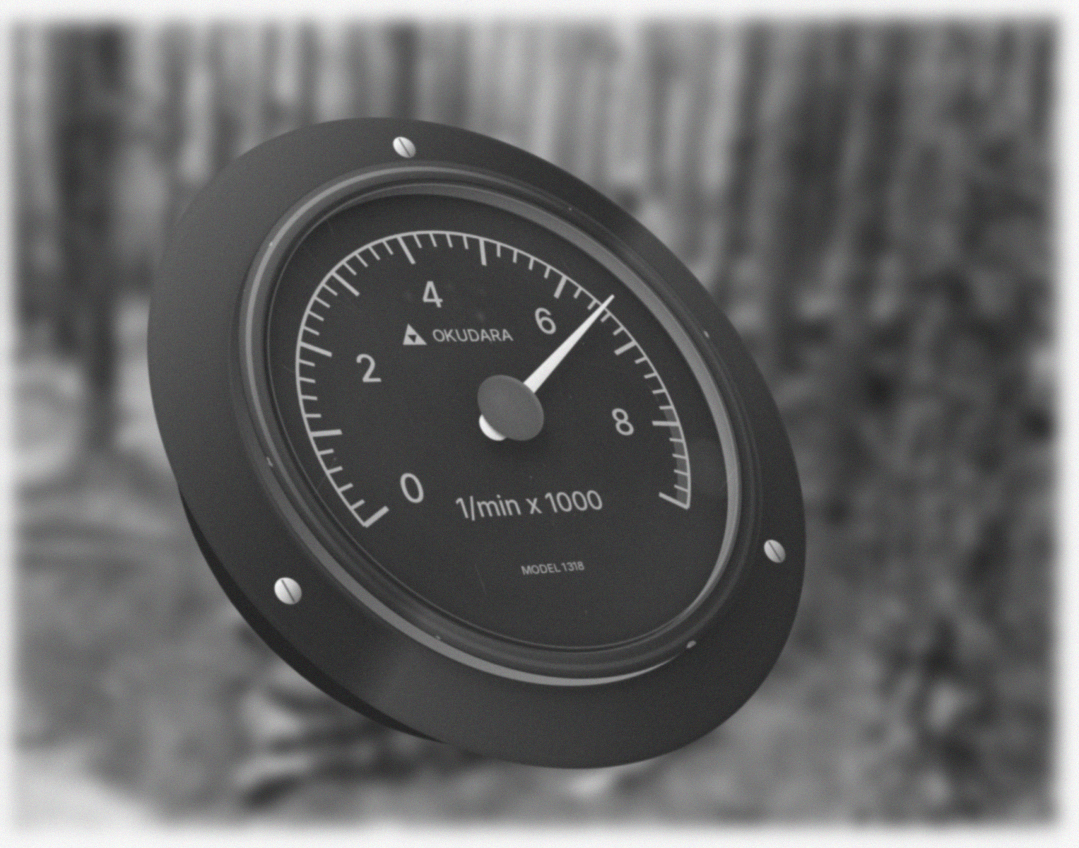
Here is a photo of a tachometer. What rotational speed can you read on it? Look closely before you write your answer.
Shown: 6500 rpm
